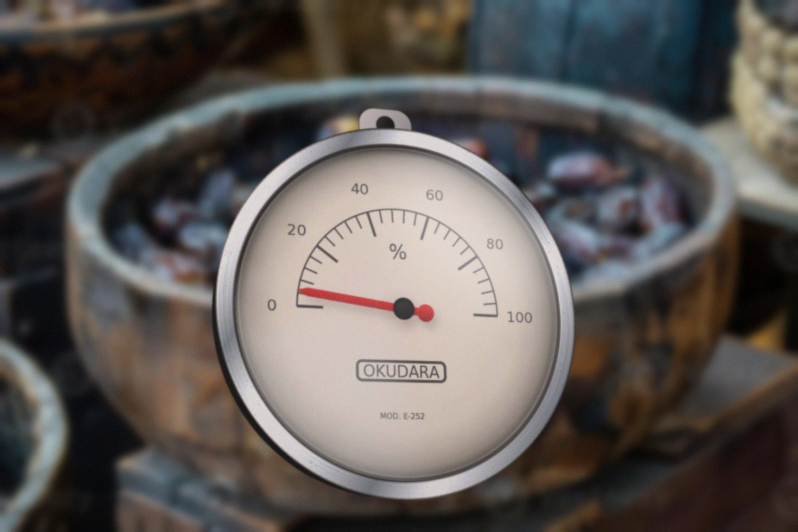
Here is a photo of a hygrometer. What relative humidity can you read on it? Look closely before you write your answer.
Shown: 4 %
